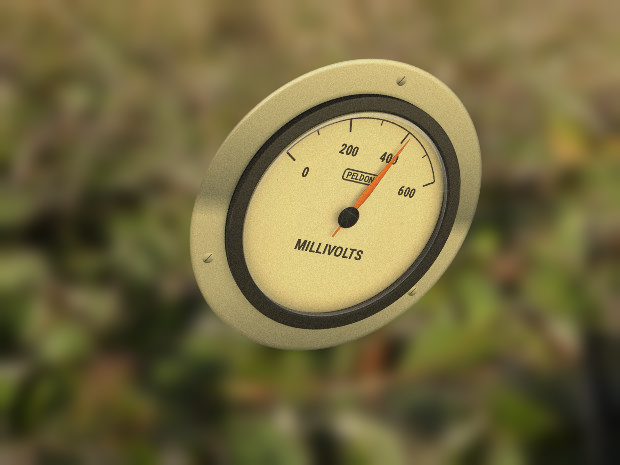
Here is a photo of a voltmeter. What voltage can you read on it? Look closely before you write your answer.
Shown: 400 mV
